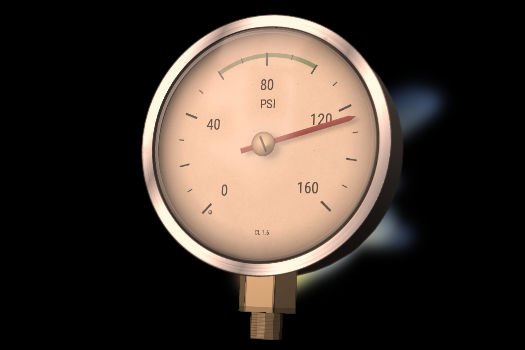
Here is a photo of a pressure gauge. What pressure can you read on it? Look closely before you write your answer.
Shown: 125 psi
